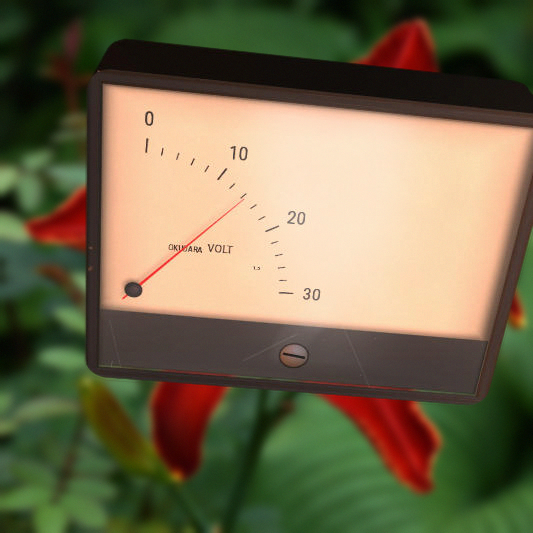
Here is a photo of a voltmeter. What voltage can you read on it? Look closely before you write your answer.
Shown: 14 V
